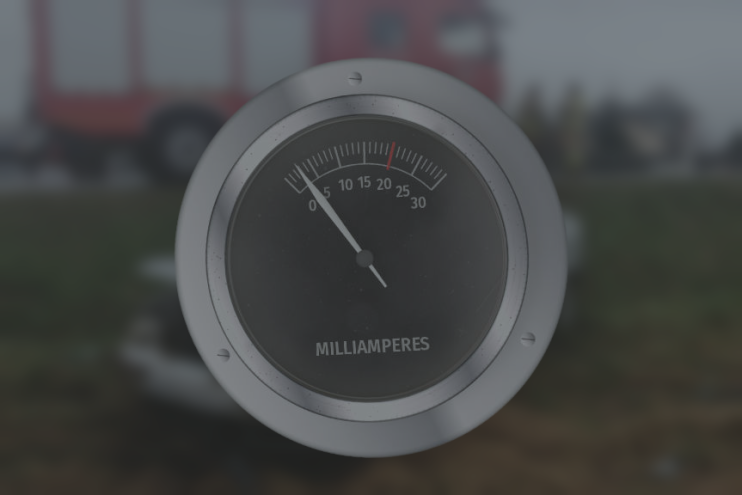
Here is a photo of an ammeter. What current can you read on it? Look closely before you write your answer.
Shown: 3 mA
